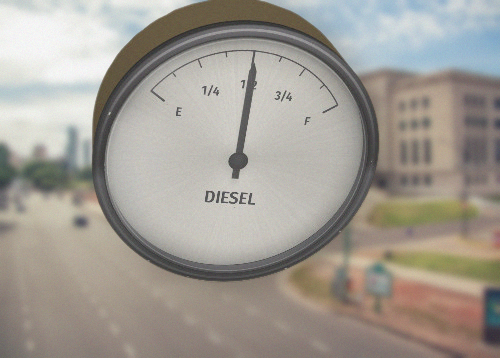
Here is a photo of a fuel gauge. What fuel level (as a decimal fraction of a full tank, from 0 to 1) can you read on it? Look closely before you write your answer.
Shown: 0.5
